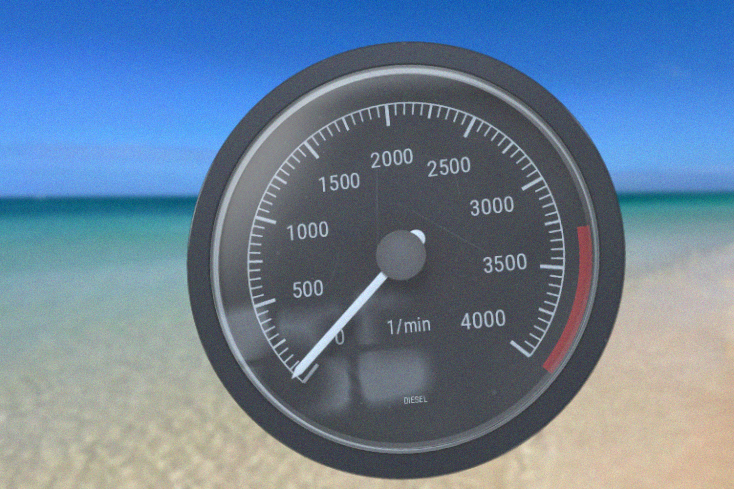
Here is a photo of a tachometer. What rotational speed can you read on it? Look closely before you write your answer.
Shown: 50 rpm
